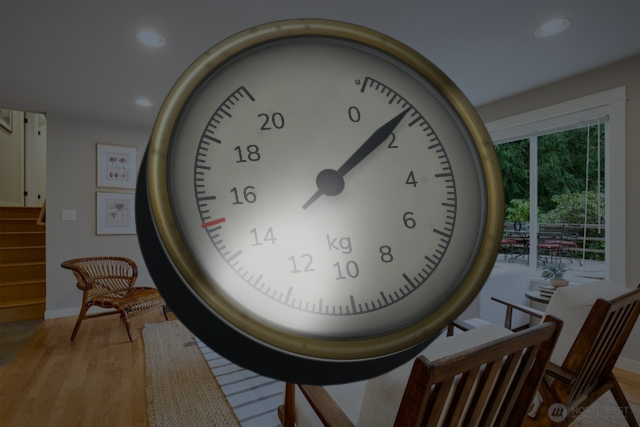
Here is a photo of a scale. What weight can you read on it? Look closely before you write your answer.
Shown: 1.6 kg
